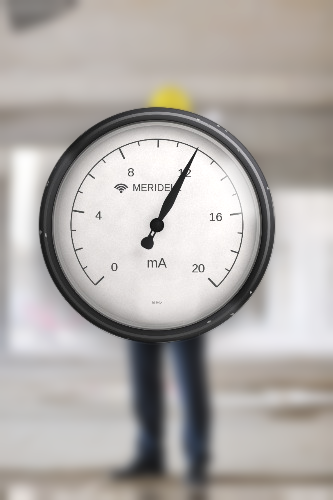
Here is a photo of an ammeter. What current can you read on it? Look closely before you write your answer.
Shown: 12 mA
